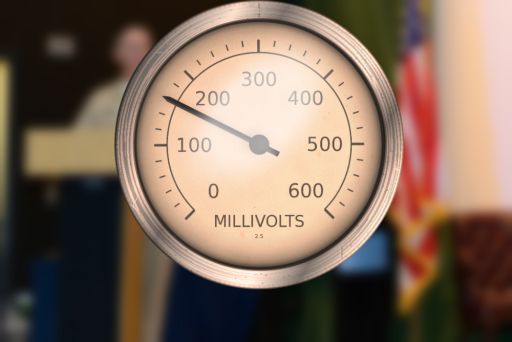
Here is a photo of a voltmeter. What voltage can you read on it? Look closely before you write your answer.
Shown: 160 mV
